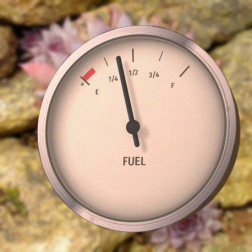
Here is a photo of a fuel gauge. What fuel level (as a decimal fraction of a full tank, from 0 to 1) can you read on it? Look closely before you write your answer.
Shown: 0.375
